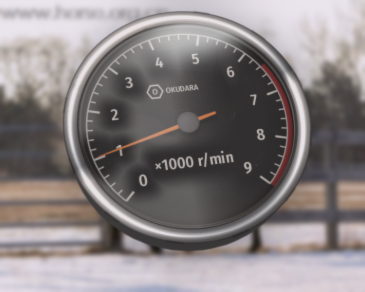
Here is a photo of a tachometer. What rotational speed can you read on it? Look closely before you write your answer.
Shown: 1000 rpm
